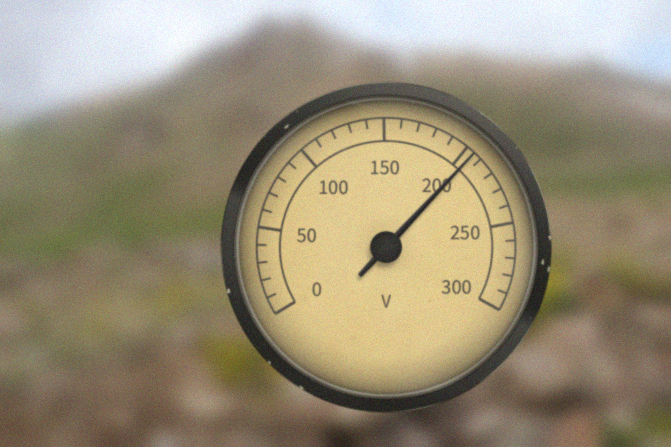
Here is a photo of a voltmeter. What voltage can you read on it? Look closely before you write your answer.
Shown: 205 V
